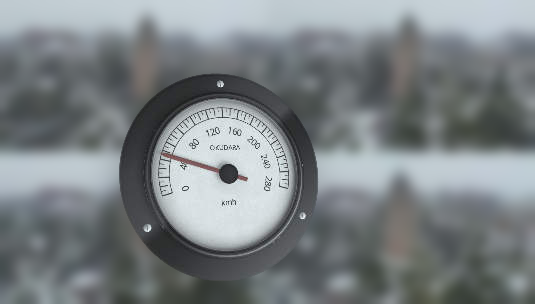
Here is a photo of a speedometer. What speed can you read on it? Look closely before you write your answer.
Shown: 45 km/h
